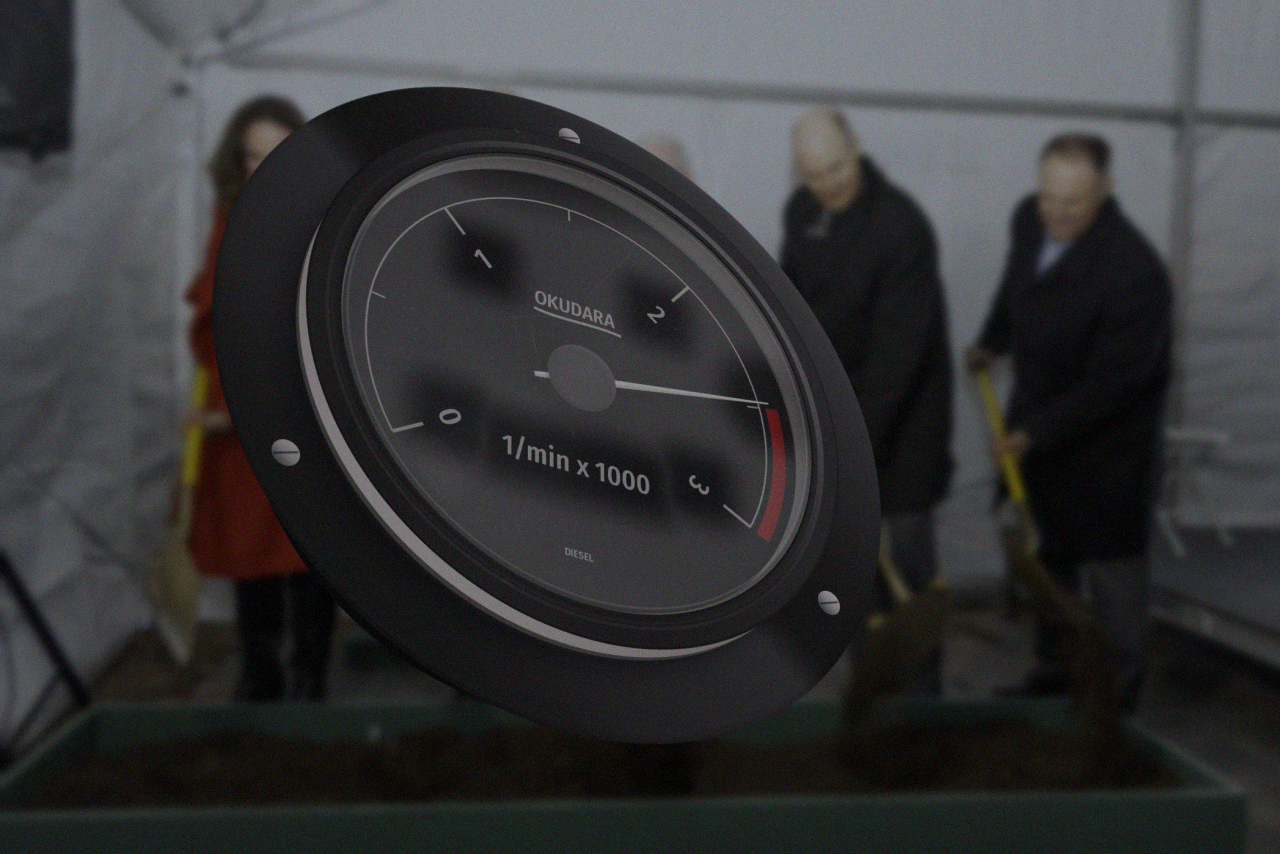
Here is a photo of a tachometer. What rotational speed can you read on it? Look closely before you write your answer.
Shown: 2500 rpm
